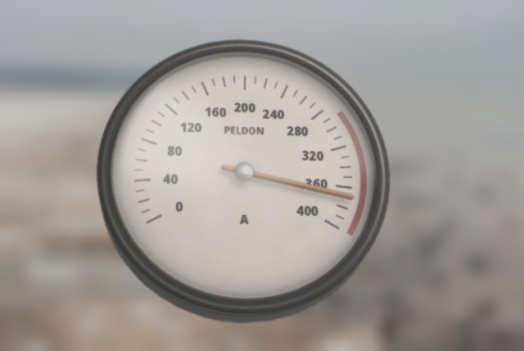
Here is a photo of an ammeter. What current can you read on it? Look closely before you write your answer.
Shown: 370 A
